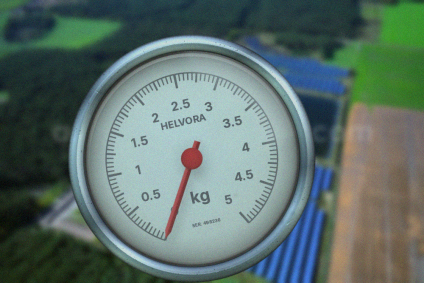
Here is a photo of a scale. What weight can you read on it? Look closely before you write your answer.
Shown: 0 kg
